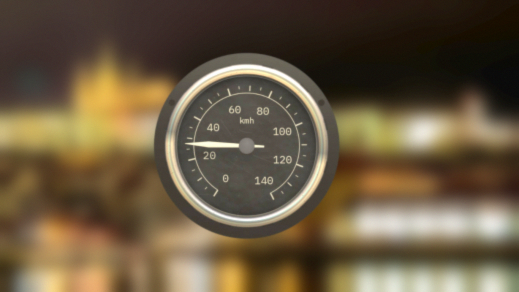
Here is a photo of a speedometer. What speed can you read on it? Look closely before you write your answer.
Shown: 27.5 km/h
